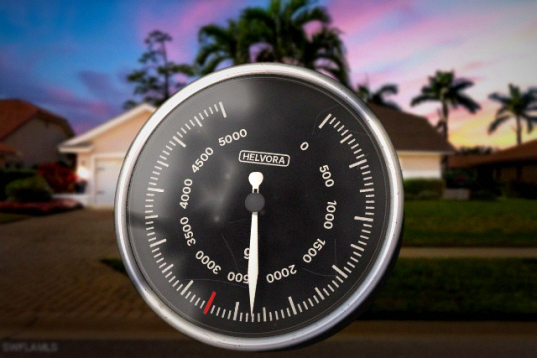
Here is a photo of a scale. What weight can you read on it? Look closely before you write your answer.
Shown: 2350 g
